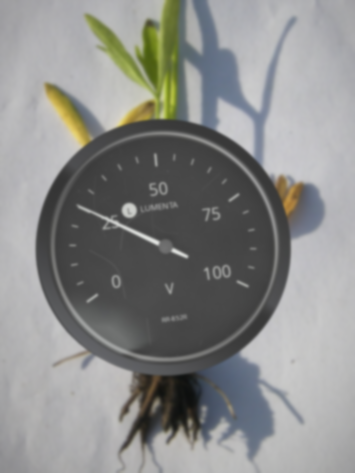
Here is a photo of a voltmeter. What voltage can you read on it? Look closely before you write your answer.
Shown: 25 V
